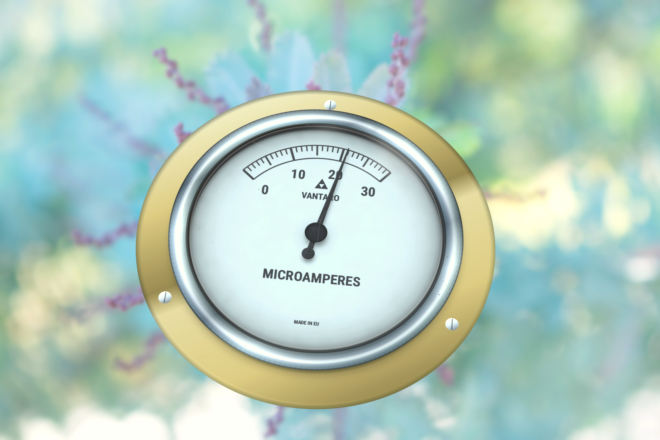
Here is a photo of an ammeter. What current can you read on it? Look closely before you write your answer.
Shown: 21 µA
